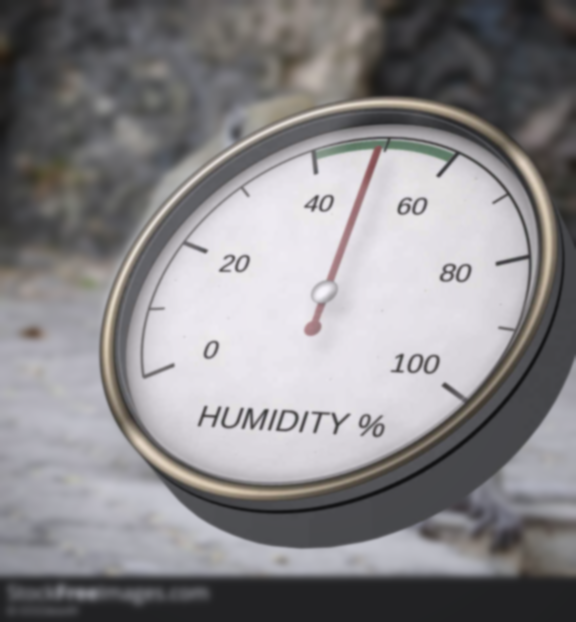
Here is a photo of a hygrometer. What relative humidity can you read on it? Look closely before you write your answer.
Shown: 50 %
